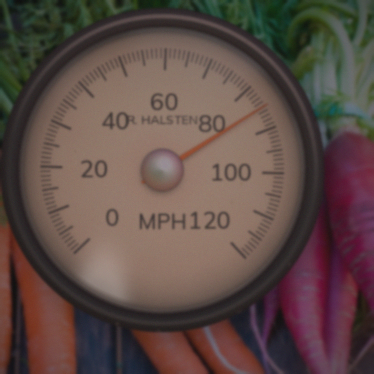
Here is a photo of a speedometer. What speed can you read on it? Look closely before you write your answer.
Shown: 85 mph
